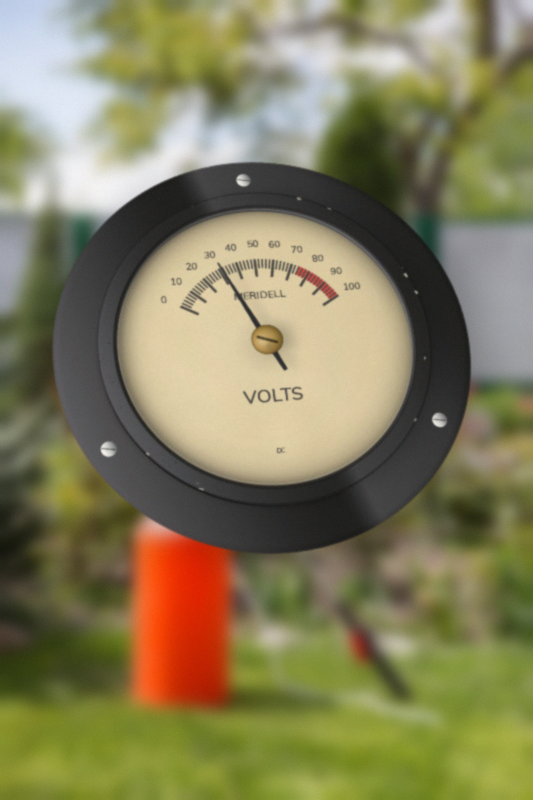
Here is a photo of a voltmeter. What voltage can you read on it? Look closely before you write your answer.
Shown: 30 V
